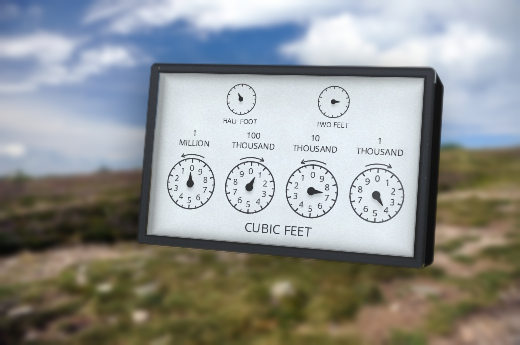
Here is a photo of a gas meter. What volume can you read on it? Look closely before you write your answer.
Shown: 7400 ft³
